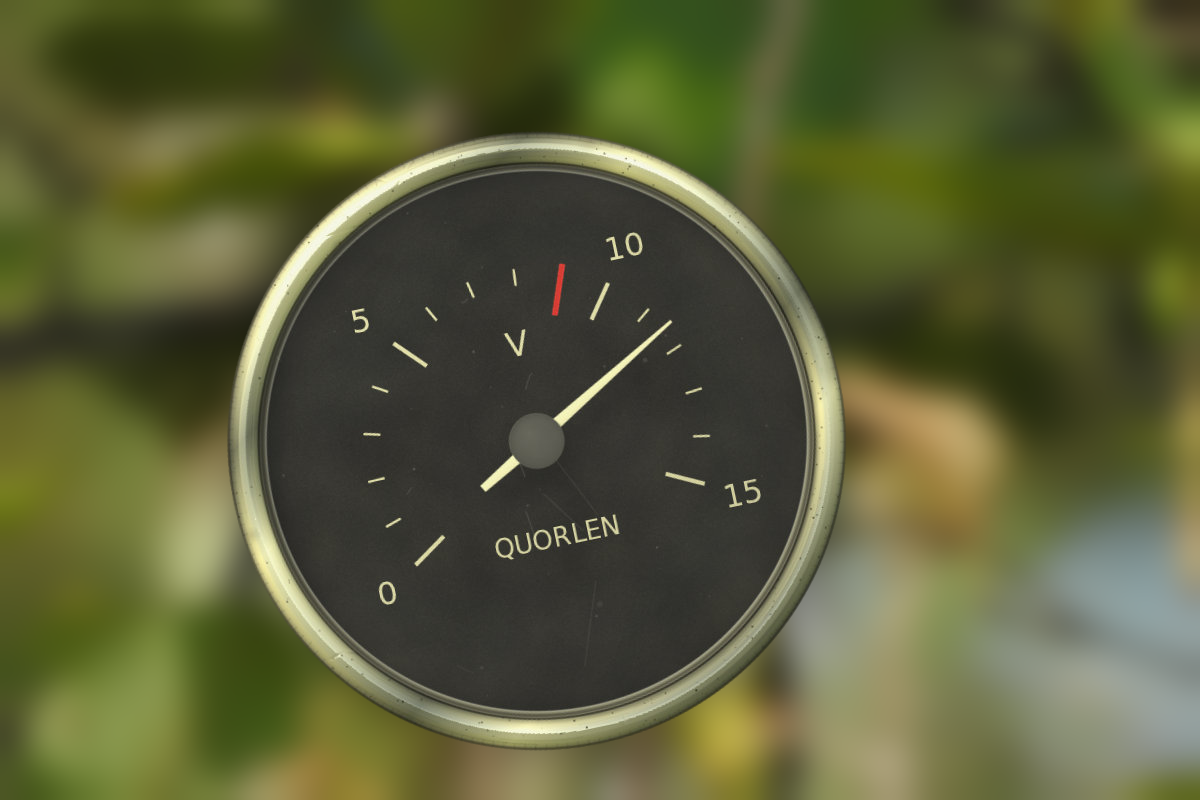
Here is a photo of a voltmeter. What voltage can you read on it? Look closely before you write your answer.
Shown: 11.5 V
